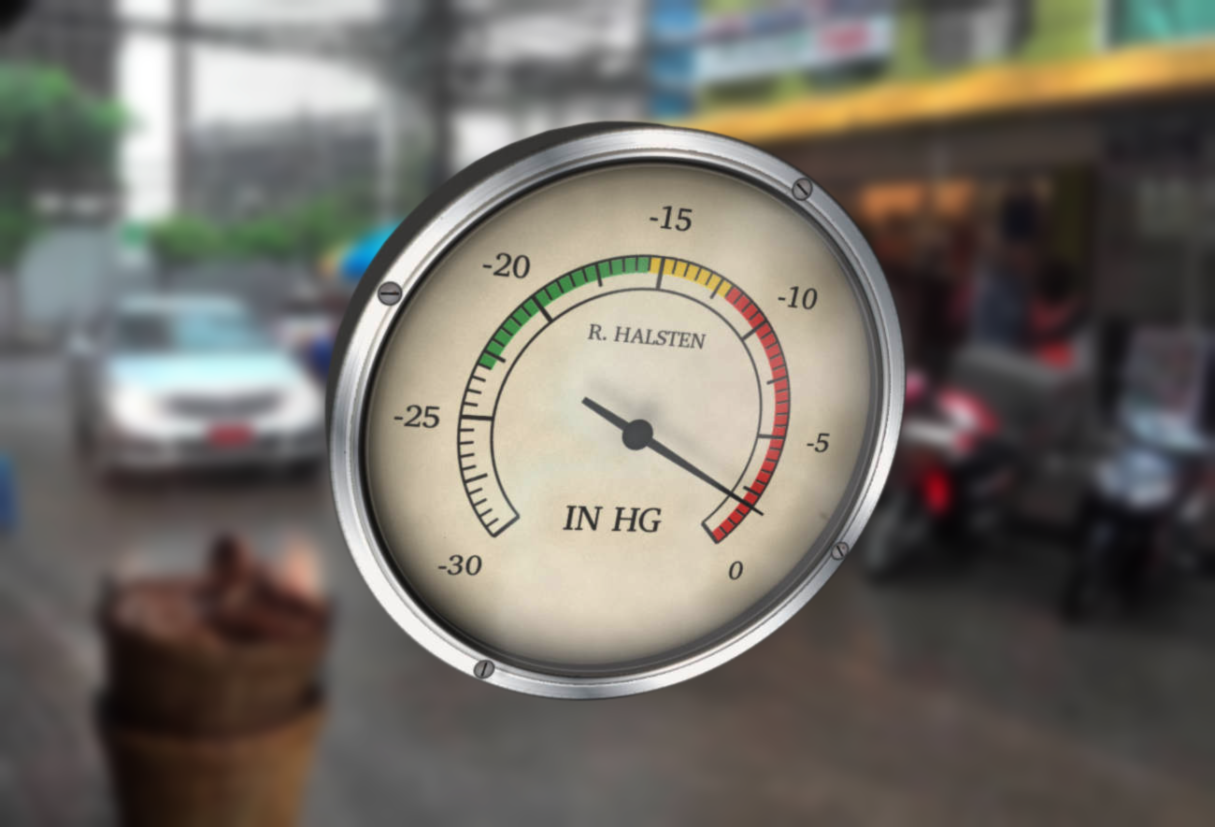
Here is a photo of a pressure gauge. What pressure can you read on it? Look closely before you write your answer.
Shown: -2 inHg
